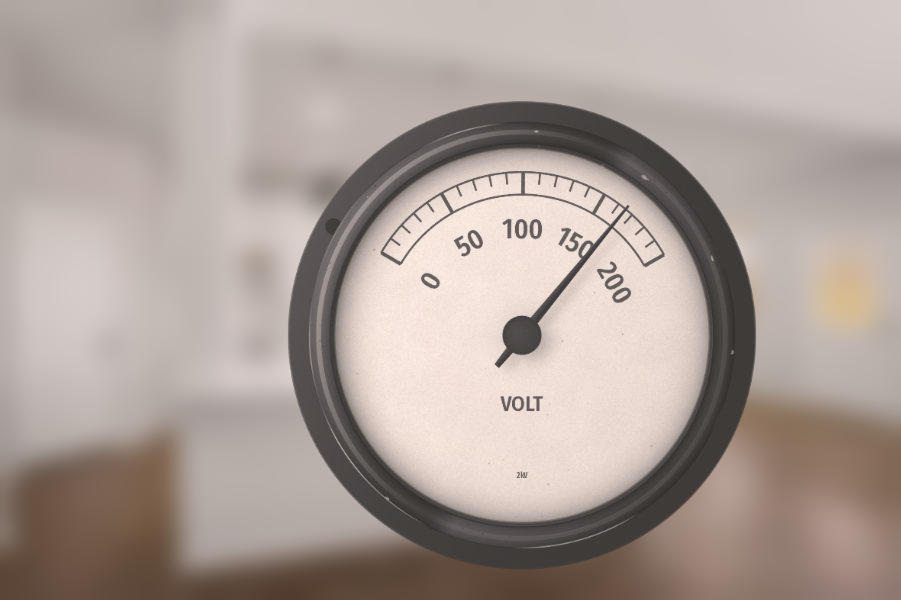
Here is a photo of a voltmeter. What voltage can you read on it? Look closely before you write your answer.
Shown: 165 V
